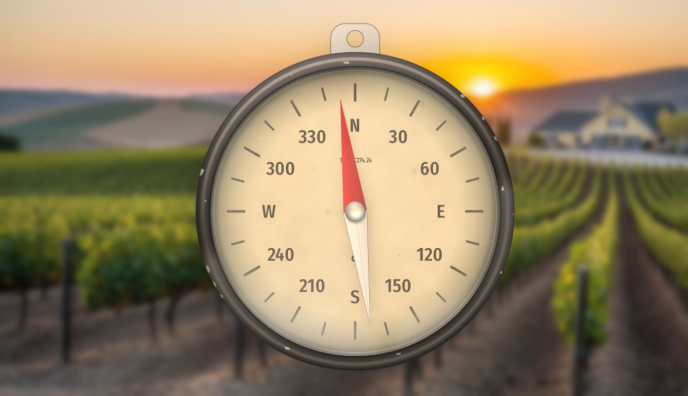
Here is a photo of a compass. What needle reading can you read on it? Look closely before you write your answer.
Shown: 352.5 °
